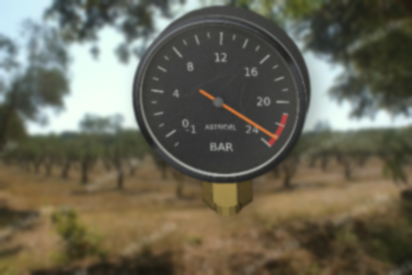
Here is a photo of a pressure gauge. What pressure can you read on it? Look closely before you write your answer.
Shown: 23 bar
